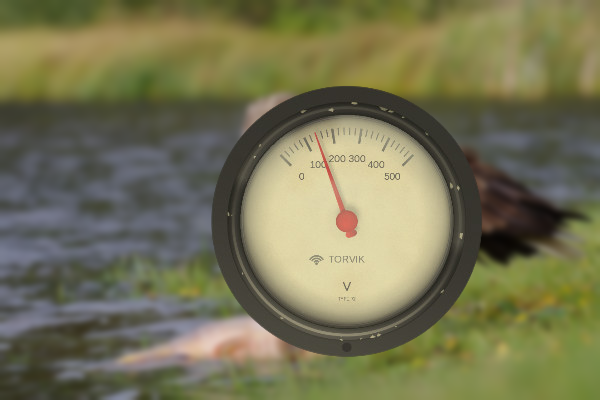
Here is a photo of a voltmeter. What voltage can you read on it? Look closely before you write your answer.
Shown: 140 V
